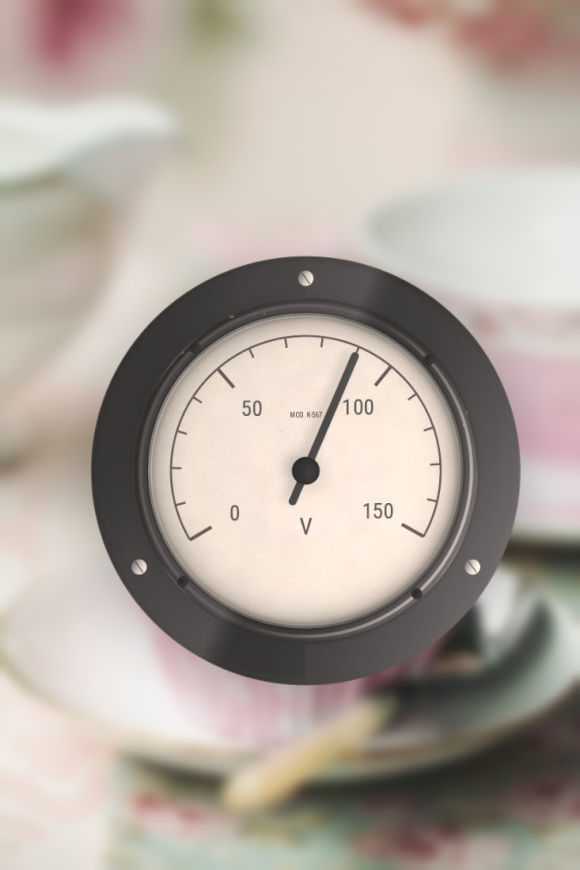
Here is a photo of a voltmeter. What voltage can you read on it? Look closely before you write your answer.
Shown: 90 V
